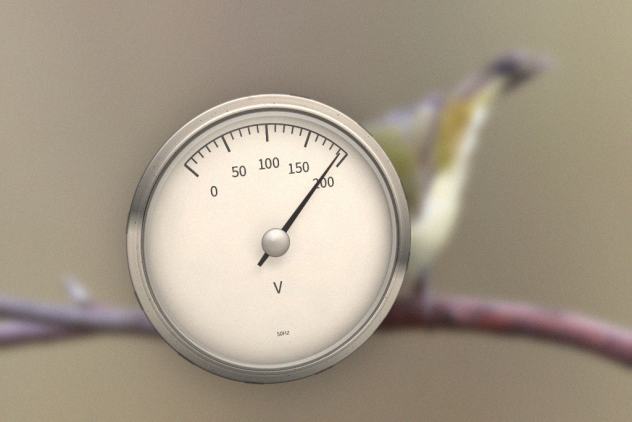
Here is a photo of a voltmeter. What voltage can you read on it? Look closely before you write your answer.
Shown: 190 V
